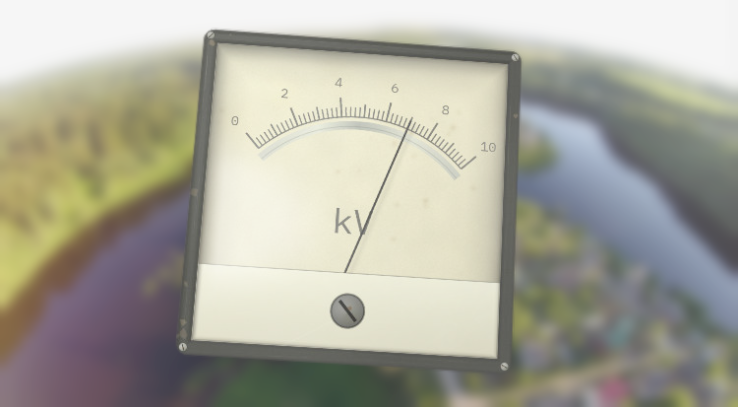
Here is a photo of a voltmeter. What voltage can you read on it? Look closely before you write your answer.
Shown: 7 kV
